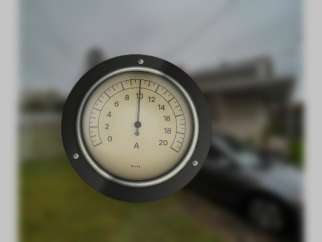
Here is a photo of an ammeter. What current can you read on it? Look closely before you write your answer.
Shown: 10 A
